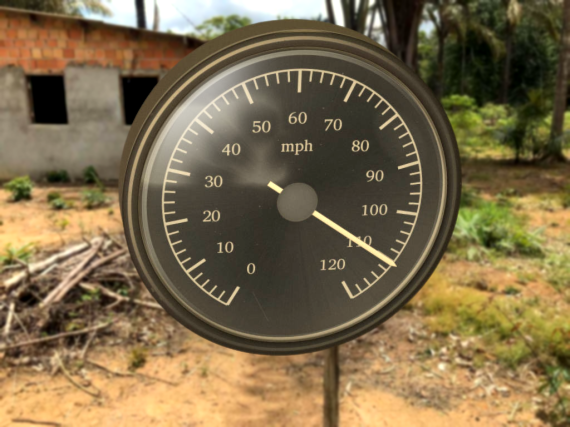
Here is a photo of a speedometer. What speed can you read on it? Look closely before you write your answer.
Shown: 110 mph
